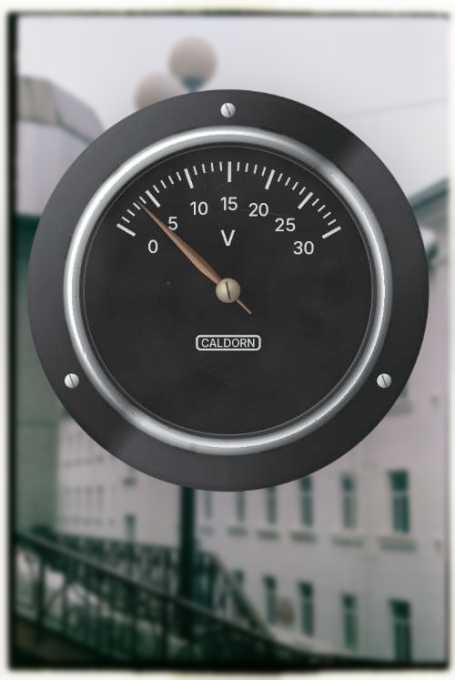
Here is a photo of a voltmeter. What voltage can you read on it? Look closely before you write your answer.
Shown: 3.5 V
